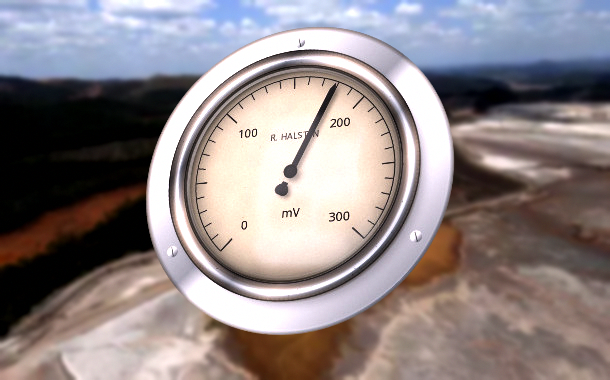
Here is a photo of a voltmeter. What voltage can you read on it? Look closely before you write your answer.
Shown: 180 mV
